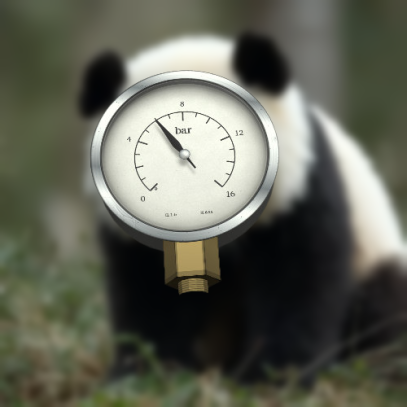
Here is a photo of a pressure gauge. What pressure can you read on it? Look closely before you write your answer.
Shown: 6 bar
